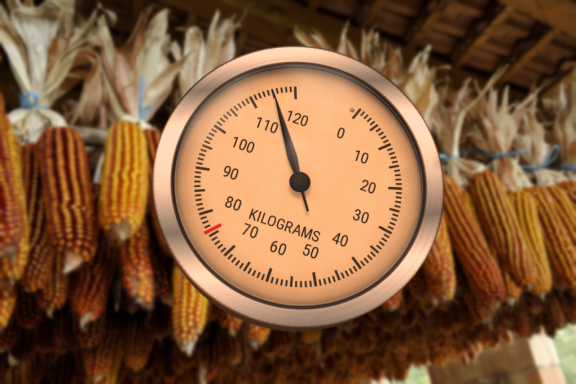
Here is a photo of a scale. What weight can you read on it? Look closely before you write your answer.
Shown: 115 kg
